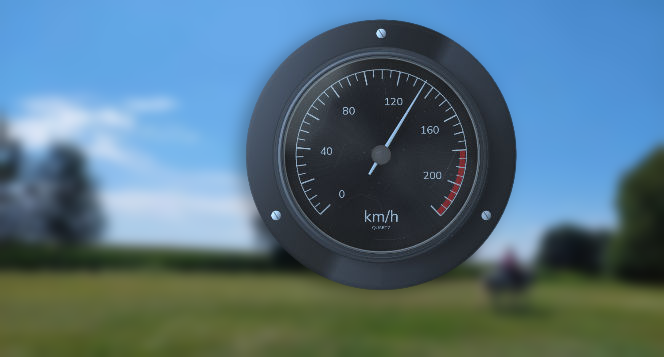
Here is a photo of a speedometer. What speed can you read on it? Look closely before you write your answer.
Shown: 135 km/h
